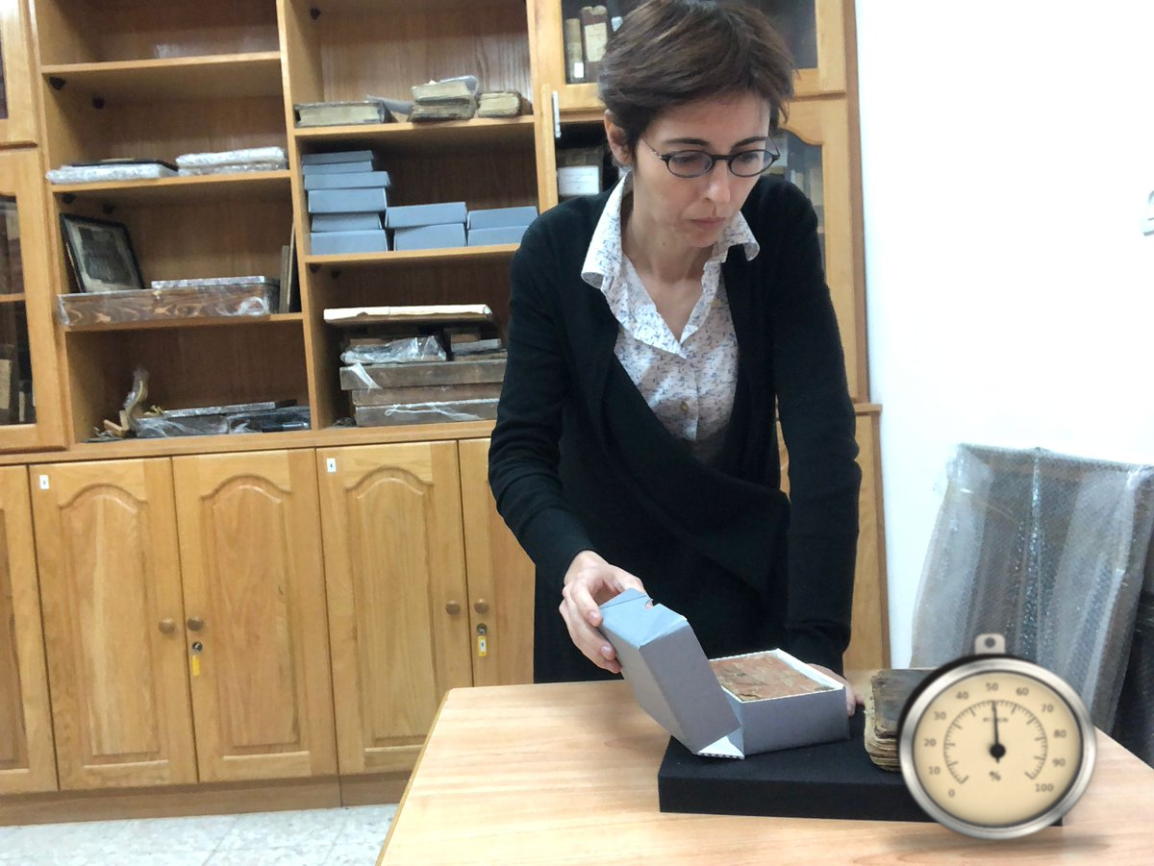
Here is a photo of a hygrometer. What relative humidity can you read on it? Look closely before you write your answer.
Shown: 50 %
